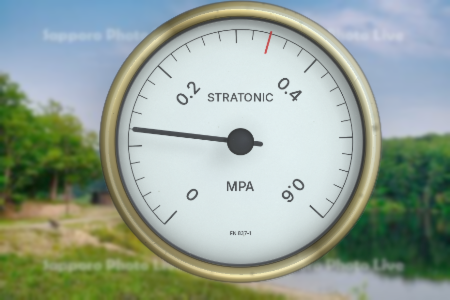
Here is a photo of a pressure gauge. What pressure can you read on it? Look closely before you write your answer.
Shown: 0.12 MPa
